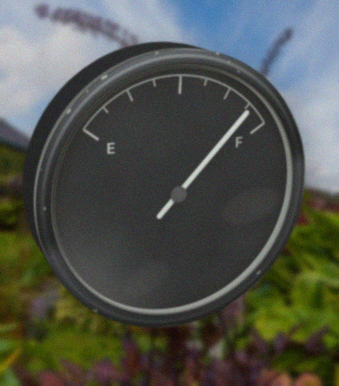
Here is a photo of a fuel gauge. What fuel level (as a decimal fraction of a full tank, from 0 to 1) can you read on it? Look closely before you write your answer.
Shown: 0.875
